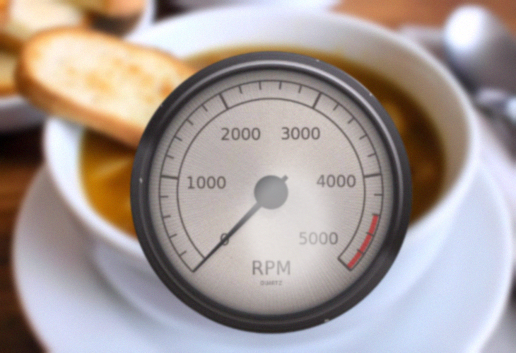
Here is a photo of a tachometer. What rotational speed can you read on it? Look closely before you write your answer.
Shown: 0 rpm
